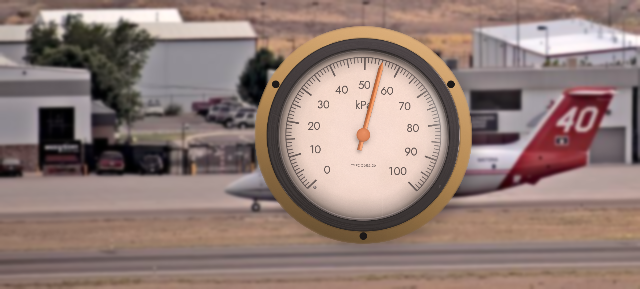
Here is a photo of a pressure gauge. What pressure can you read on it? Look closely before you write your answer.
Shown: 55 kPa
